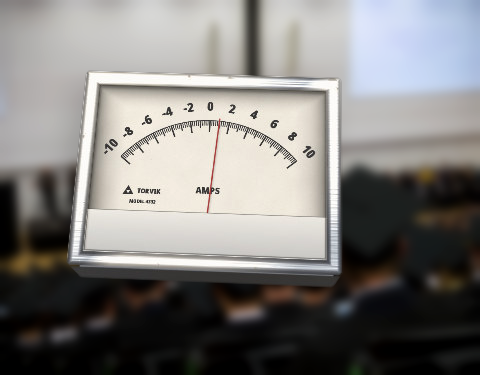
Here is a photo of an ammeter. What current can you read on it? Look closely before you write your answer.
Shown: 1 A
